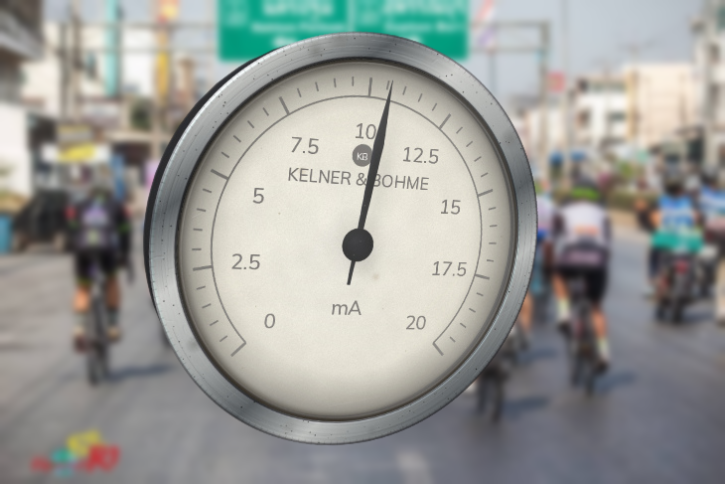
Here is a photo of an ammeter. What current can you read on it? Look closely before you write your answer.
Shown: 10.5 mA
